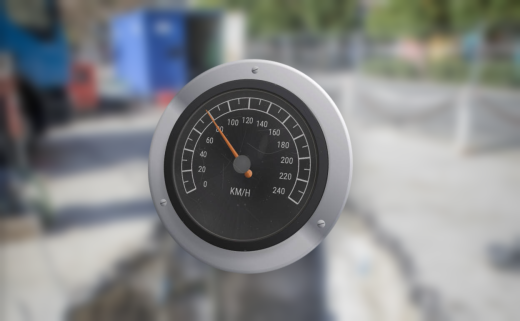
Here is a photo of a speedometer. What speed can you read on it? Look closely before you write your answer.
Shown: 80 km/h
